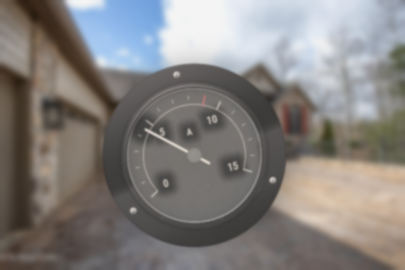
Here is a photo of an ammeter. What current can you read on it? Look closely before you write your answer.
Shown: 4.5 A
